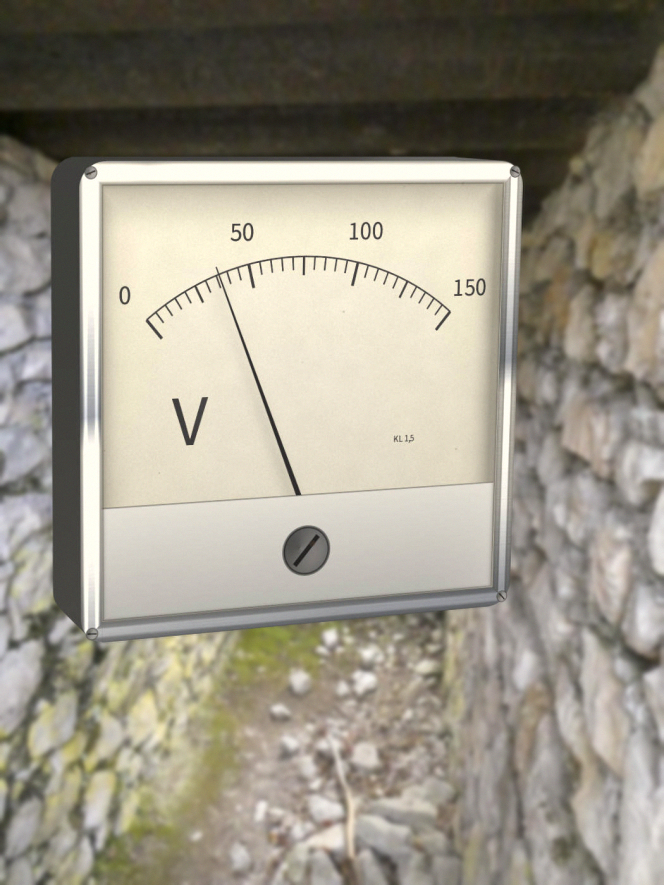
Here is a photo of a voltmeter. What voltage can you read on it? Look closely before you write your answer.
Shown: 35 V
